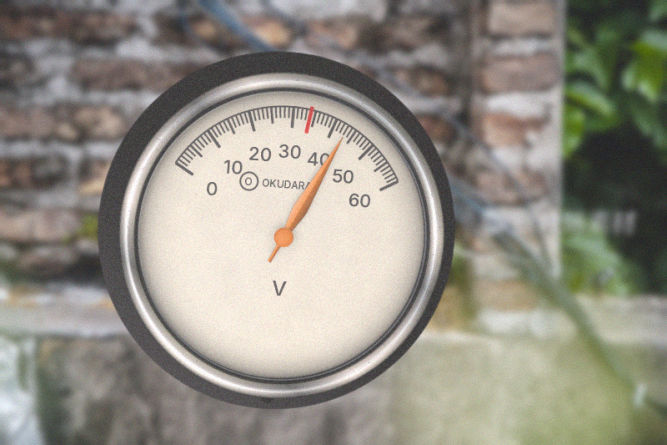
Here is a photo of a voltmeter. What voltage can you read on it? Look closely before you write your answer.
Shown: 43 V
